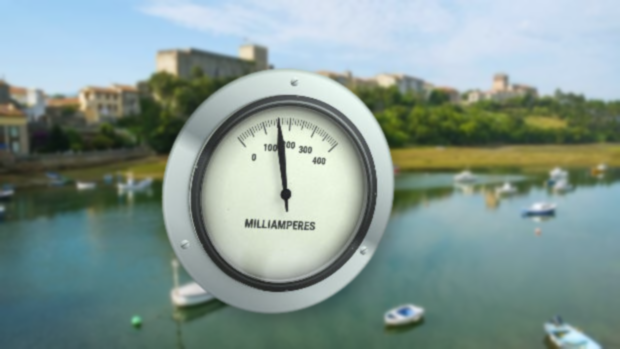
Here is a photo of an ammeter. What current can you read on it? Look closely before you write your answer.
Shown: 150 mA
